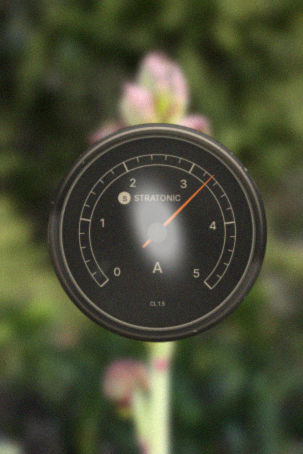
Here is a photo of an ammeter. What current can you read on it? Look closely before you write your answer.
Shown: 3.3 A
